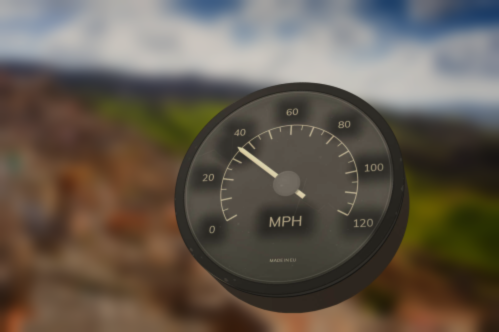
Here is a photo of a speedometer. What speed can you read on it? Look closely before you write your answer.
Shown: 35 mph
